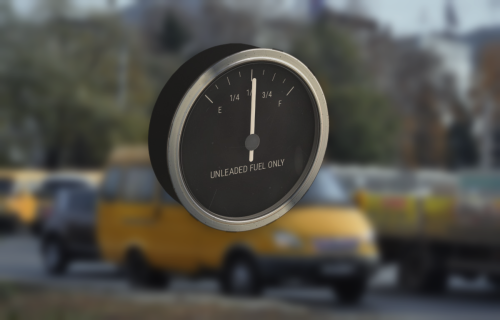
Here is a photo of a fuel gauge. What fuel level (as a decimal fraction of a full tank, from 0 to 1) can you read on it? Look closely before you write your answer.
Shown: 0.5
